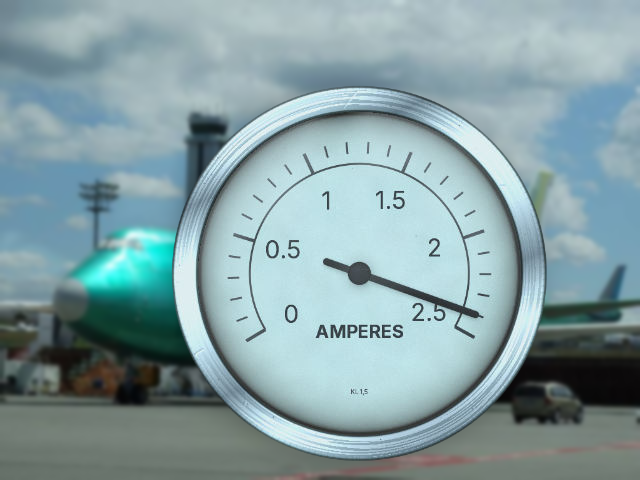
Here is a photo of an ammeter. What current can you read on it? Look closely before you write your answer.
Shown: 2.4 A
